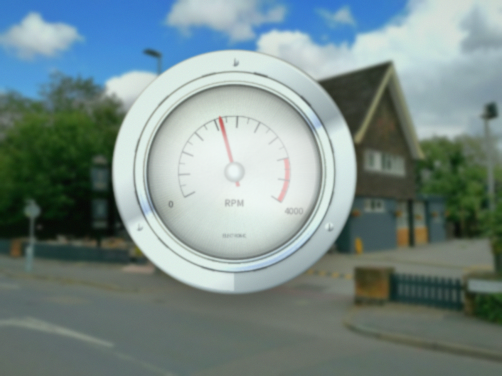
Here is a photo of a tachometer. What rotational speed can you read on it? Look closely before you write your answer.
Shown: 1700 rpm
